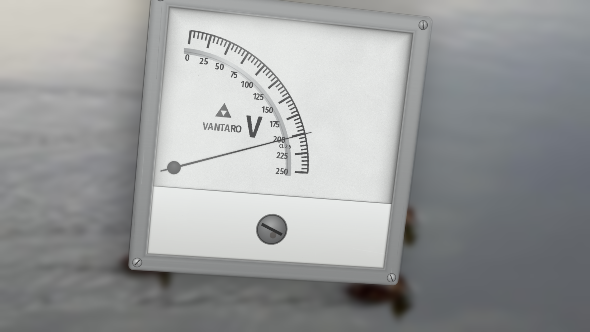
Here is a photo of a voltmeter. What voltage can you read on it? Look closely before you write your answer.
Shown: 200 V
